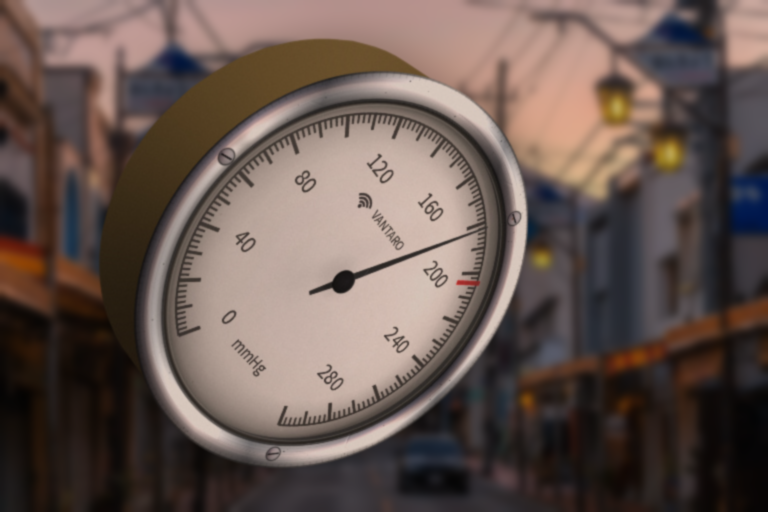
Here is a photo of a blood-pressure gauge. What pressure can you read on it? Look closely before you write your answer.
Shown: 180 mmHg
